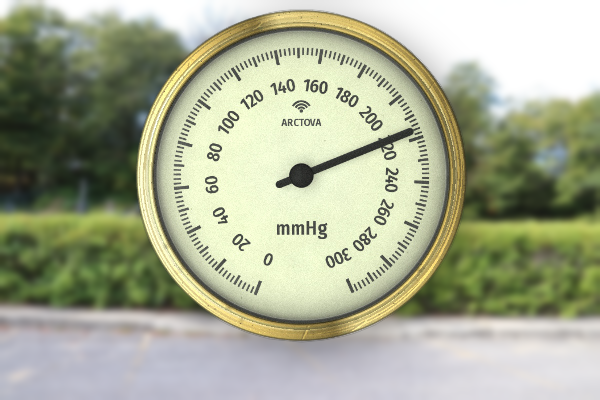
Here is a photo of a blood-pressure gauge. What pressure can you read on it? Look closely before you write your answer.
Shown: 216 mmHg
